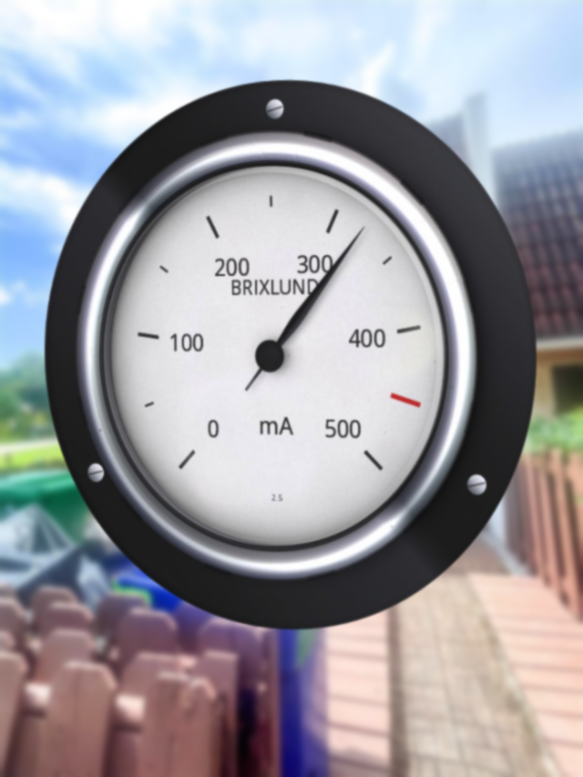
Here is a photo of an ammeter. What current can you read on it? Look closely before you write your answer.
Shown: 325 mA
